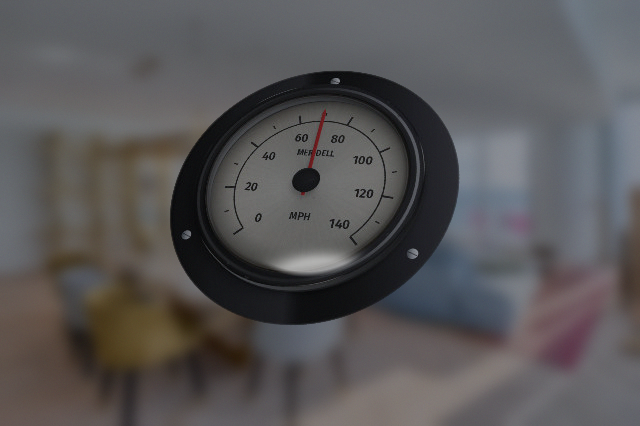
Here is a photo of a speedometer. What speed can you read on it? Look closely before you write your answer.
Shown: 70 mph
